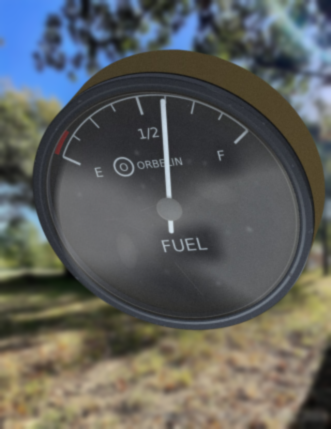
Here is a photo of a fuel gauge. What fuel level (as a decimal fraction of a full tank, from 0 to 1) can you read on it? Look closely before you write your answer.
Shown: 0.625
